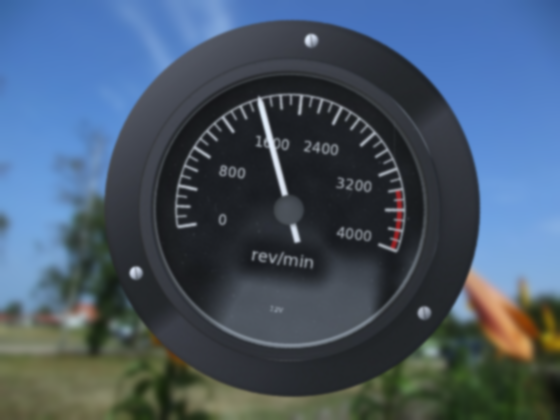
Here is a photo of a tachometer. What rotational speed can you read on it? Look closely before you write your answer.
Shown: 1600 rpm
